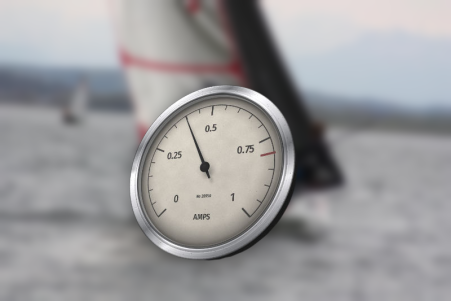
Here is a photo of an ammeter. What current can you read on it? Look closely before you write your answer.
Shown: 0.4 A
